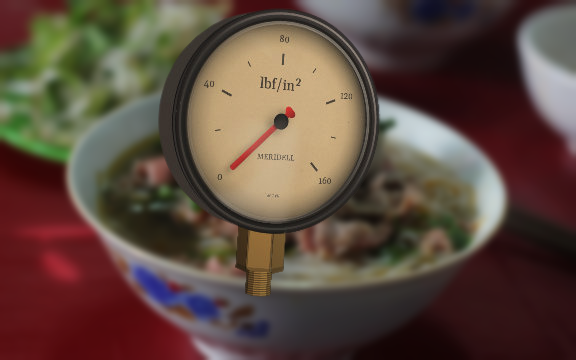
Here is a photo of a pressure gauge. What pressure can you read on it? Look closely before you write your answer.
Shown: 0 psi
